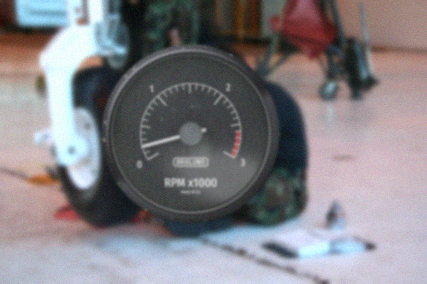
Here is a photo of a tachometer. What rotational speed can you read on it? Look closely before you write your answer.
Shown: 200 rpm
